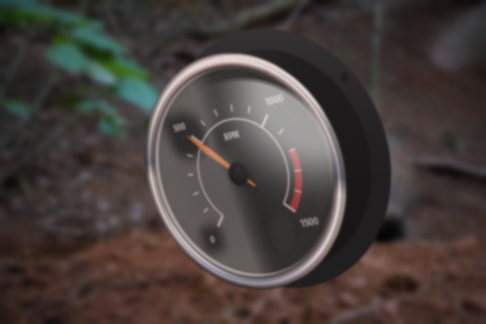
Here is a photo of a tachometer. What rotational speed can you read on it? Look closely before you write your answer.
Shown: 500 rpm
